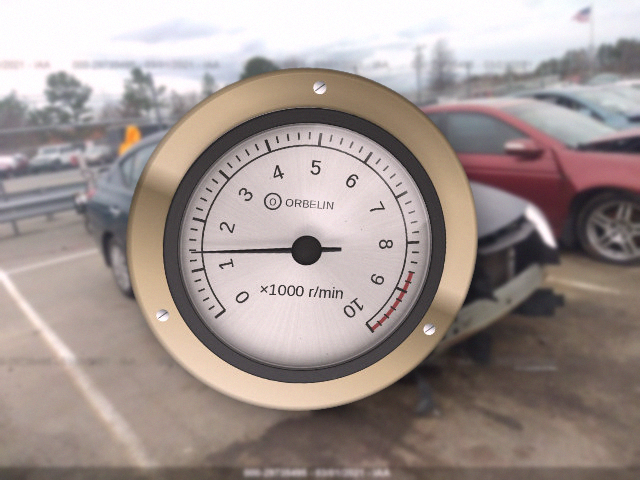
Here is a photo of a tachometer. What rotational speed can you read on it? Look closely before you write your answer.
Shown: 1400 rpm
